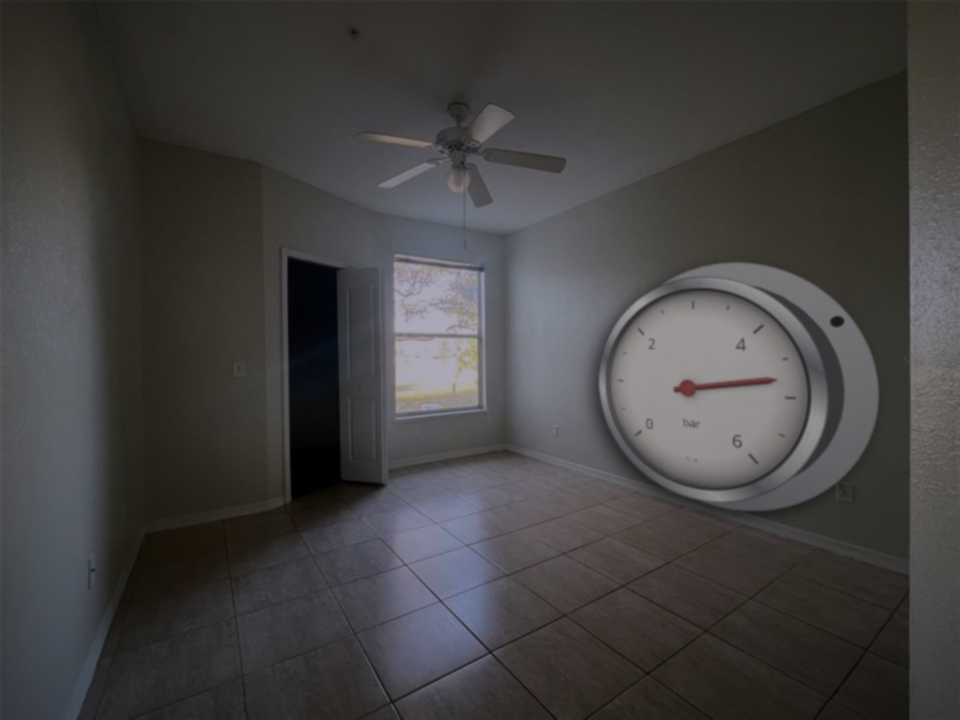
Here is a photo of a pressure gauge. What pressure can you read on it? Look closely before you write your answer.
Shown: 4.75 bar
